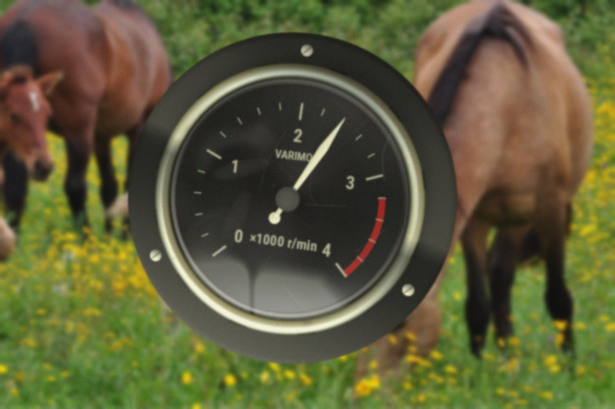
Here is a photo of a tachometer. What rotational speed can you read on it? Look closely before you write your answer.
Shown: 2400 rpm
